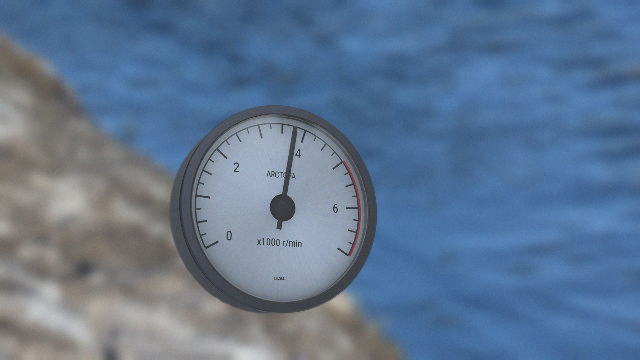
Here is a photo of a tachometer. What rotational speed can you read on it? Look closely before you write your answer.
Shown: 3750 rpm
